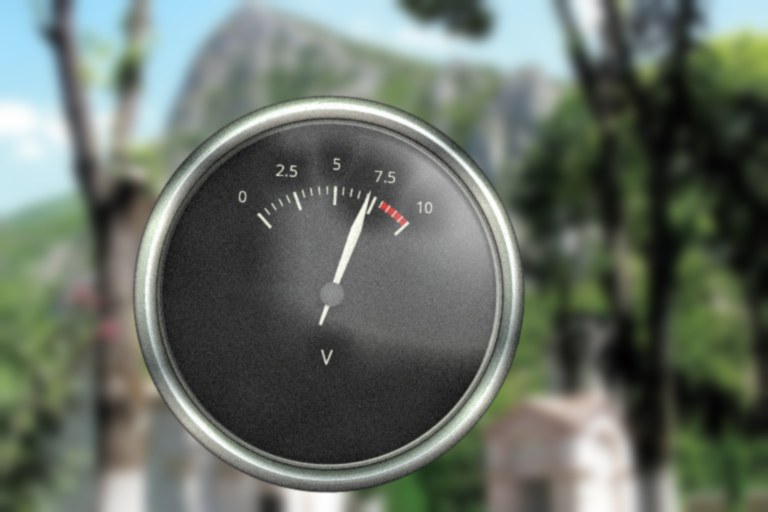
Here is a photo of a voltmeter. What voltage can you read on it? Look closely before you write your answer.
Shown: 7 V
